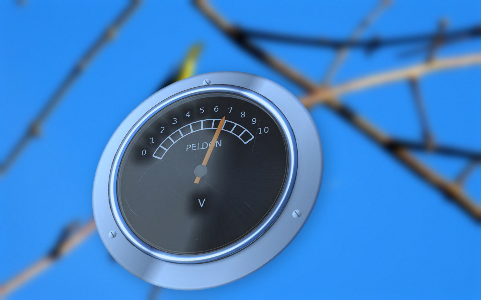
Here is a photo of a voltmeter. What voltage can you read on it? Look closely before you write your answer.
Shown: 7 V
